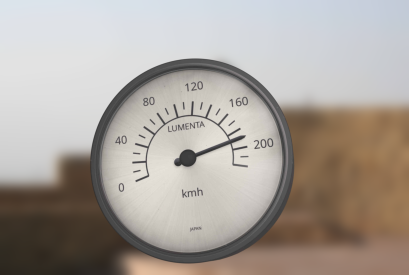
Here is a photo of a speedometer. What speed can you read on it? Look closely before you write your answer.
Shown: 190 km/h
